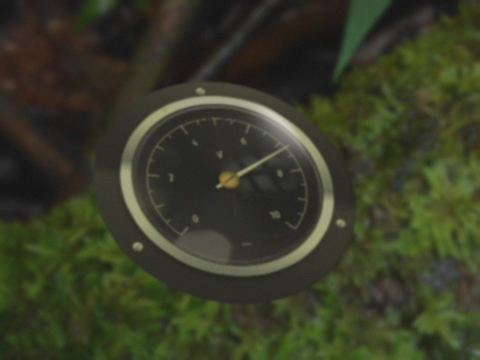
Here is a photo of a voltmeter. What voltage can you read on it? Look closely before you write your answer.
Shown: 7.25 V
